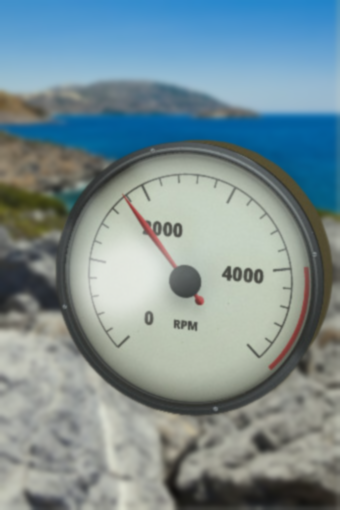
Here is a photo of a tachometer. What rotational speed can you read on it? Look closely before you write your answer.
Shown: 1800 rpm
